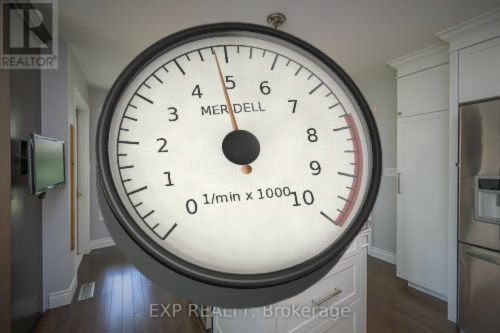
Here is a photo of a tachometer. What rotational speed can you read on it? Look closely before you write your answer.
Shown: 4750 rpm
